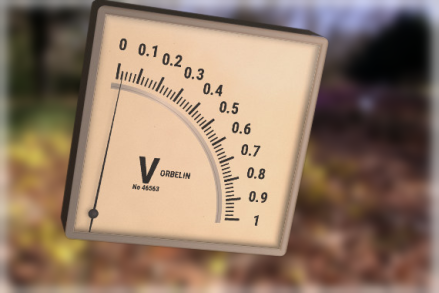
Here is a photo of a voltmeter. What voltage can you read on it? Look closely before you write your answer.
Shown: 0.02 V
